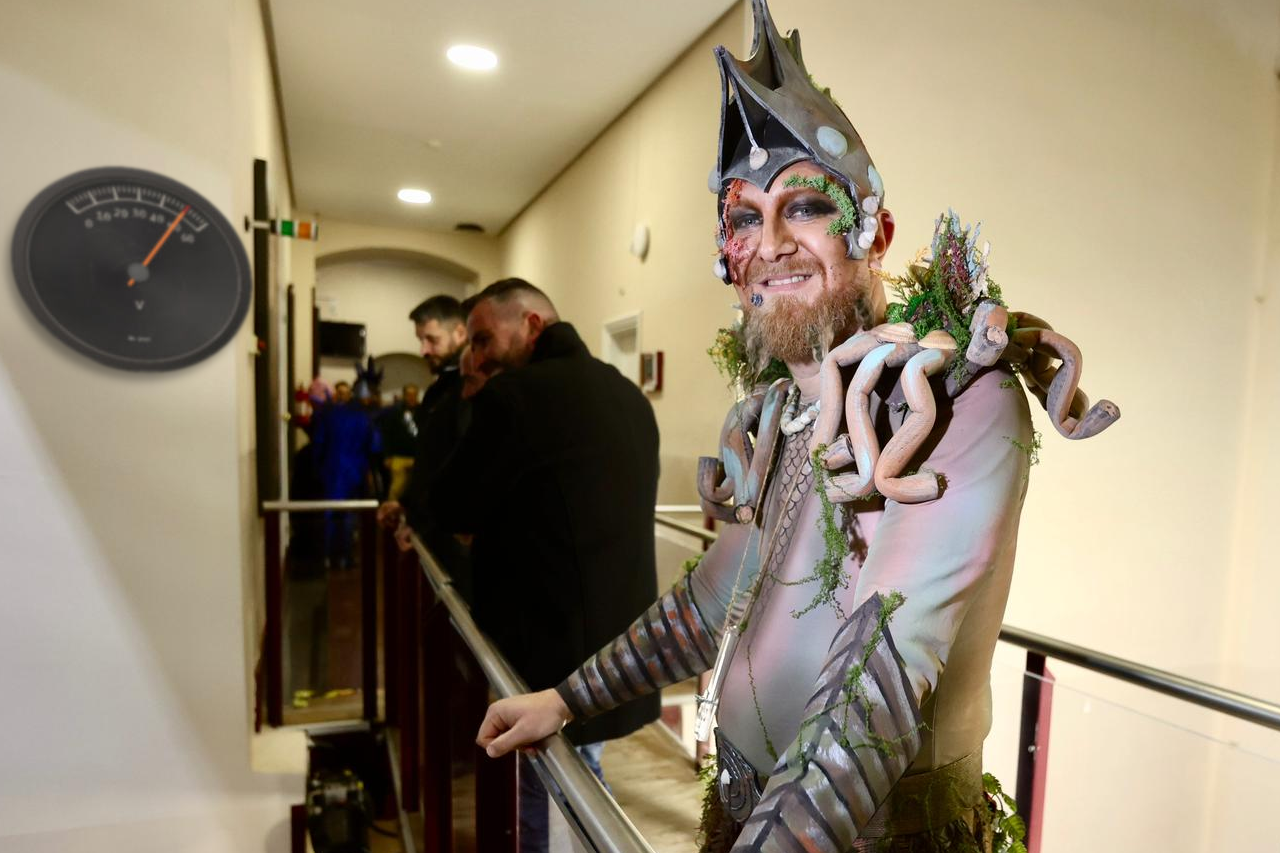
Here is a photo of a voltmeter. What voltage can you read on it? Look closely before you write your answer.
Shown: 50 V
